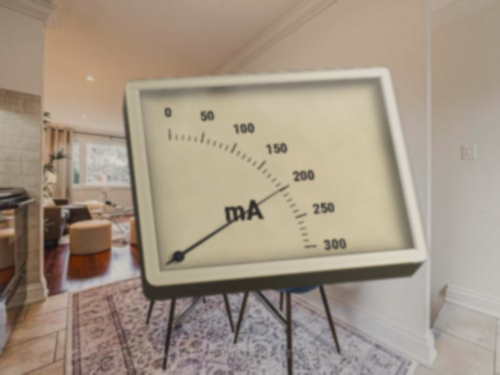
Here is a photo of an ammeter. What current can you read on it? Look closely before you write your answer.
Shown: 200 mA
